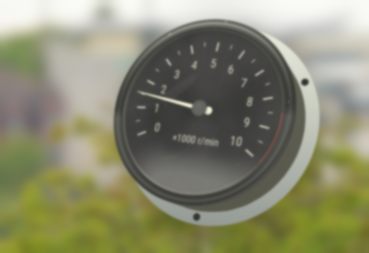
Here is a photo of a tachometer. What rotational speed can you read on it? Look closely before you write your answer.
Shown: 1500 rpm
